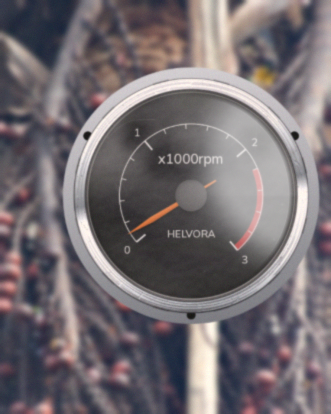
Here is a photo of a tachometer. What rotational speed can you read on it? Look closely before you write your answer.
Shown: 100 rpm
